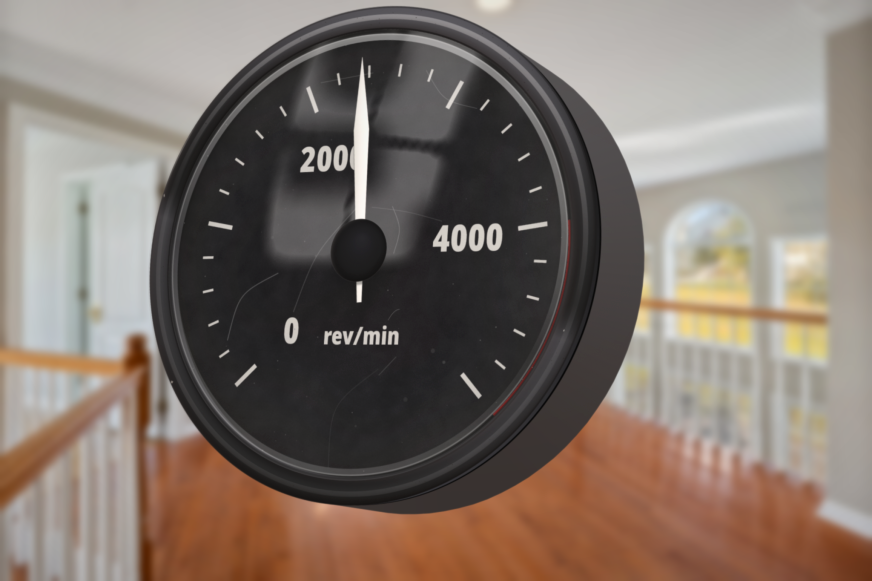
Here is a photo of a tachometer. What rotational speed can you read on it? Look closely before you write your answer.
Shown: 2400 rpm
